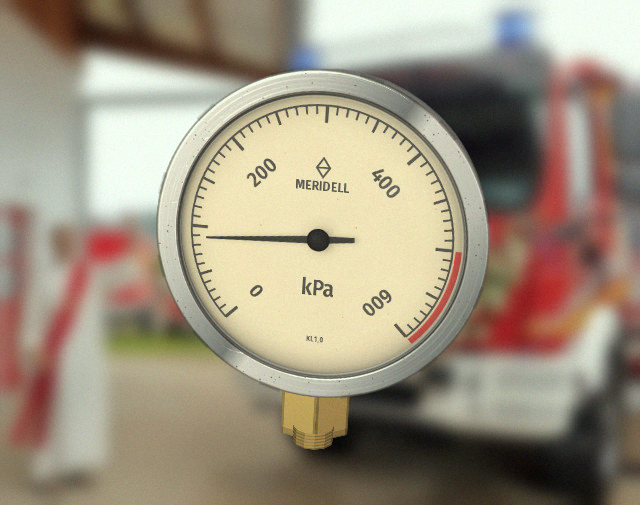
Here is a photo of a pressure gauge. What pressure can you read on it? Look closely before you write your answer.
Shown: 90 kPa
